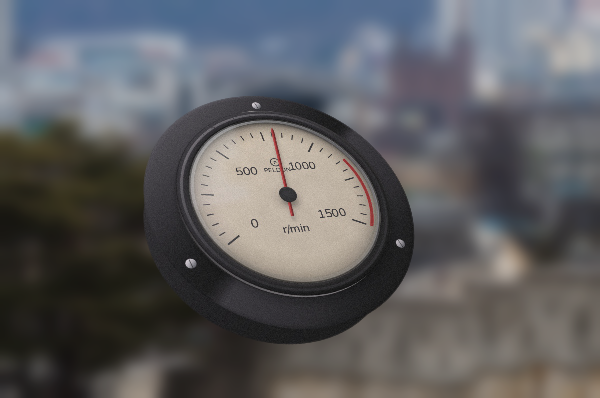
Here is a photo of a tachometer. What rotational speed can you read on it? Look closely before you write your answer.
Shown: 800 rpm
